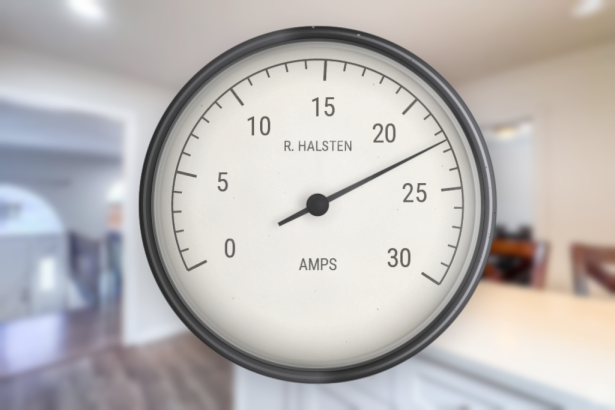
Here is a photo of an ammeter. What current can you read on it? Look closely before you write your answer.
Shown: 22.5 A
